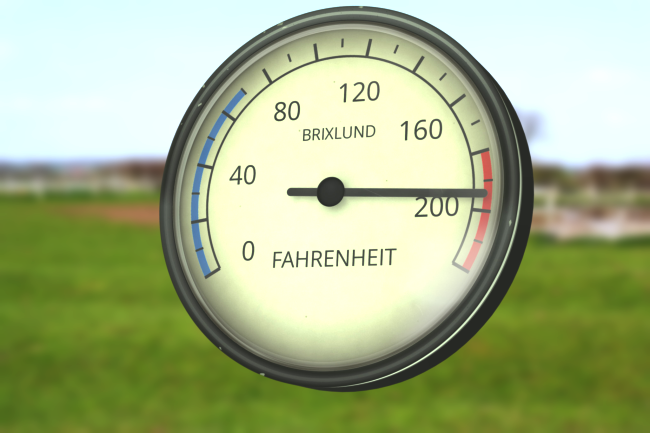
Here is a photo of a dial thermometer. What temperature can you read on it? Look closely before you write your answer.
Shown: 195 °F
